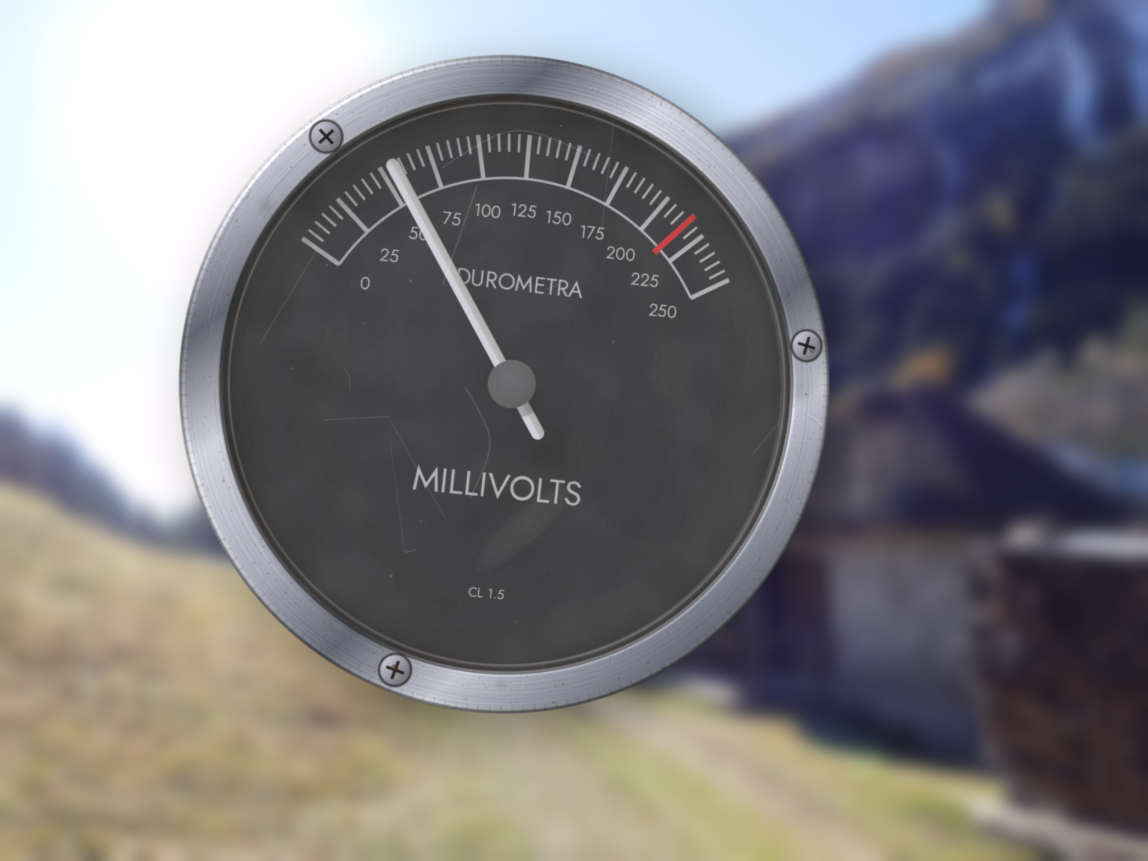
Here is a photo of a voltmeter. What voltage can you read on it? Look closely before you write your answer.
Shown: 55 mV
